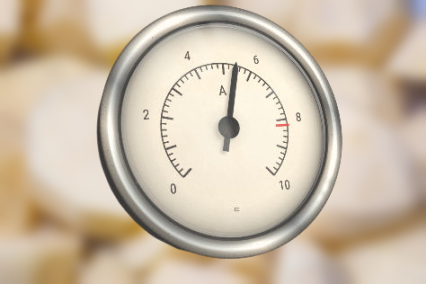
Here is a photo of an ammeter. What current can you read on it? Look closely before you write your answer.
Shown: 5.4 A
